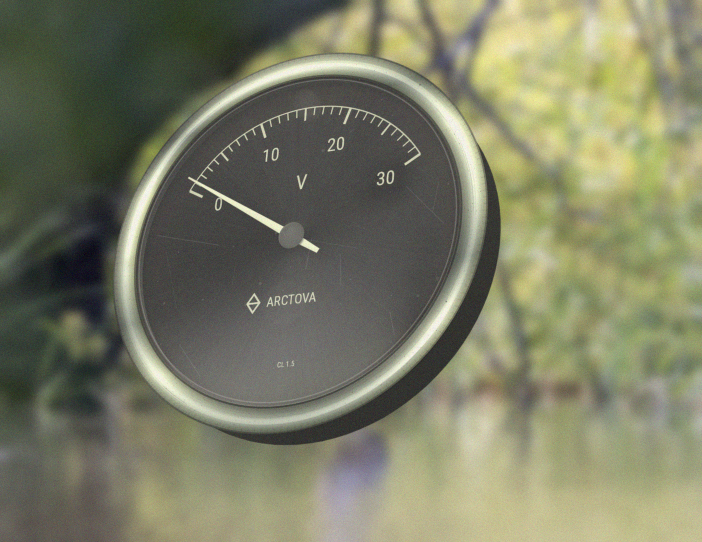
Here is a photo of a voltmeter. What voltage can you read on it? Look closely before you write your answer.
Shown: 1 V
